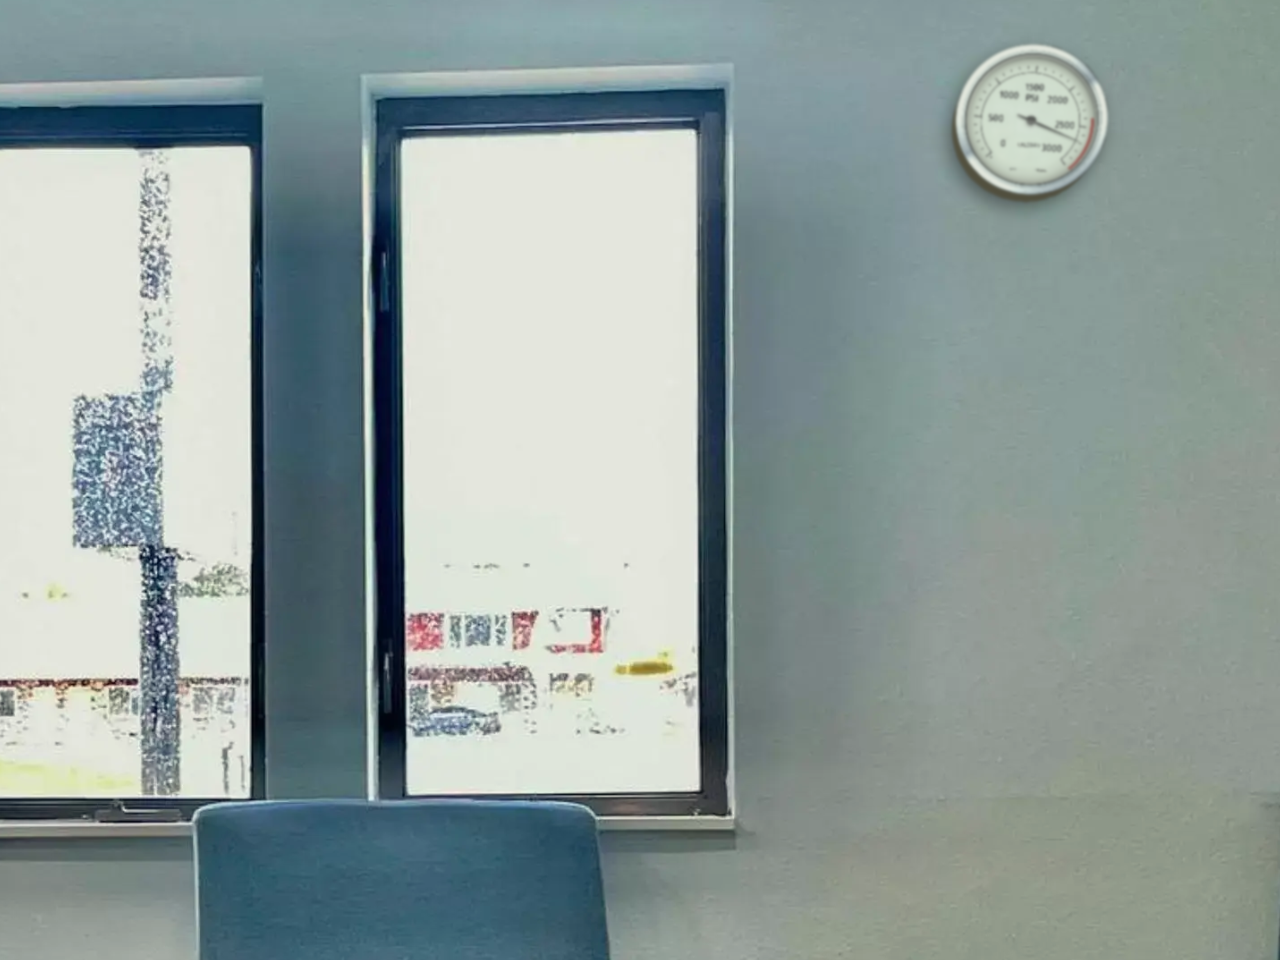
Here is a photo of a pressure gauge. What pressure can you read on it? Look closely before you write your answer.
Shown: 2700 psi
